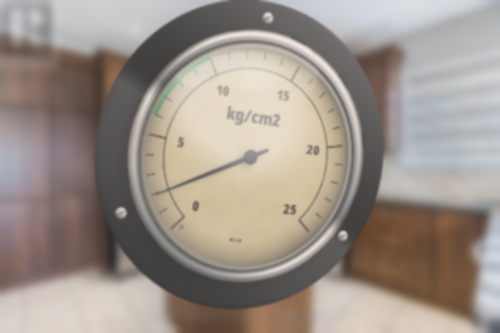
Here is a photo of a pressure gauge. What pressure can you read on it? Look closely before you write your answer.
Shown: 2 kg/cm²
